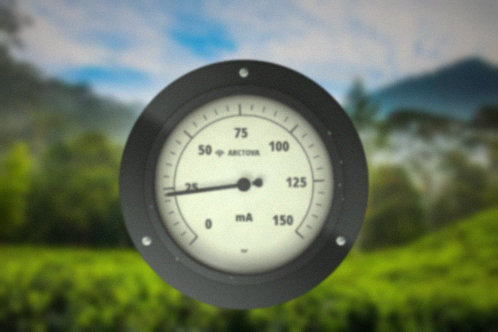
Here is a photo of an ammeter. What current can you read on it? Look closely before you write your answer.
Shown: 22.5 mA
